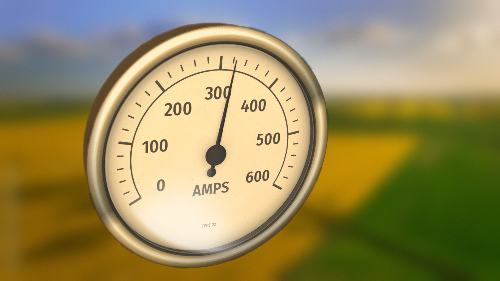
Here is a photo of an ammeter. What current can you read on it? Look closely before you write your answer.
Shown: 320 A
